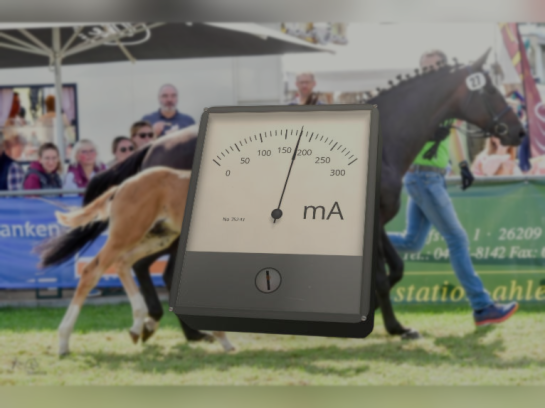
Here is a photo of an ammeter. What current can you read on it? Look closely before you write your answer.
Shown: 180 mA
